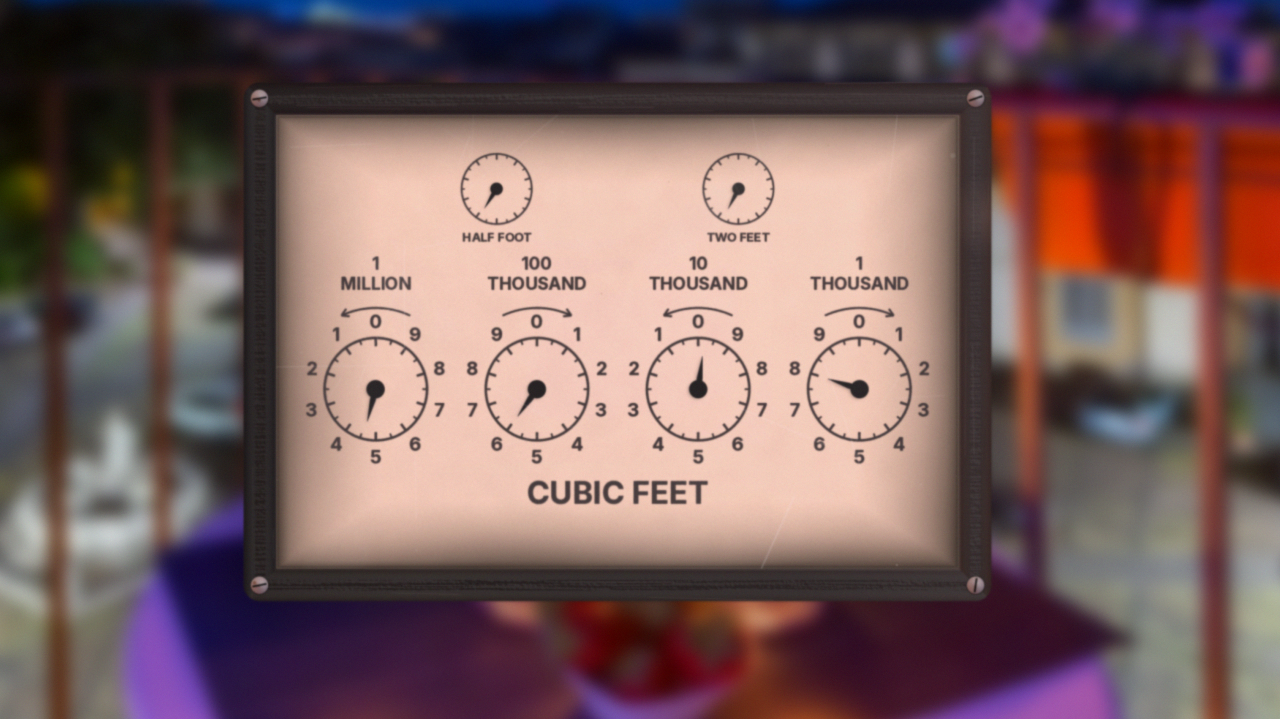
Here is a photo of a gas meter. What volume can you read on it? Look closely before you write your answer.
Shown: 459800 ft³
